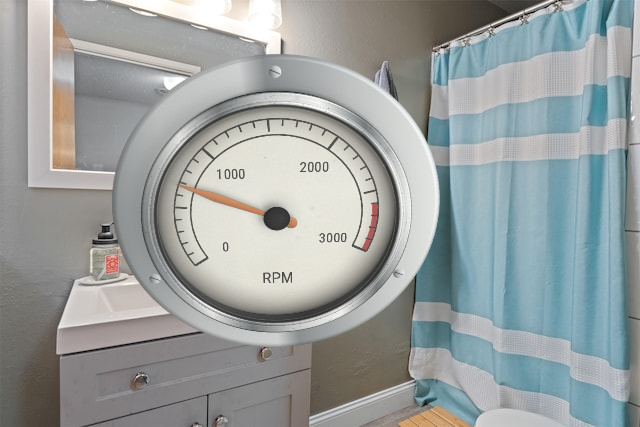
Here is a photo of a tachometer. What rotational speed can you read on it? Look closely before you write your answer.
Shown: 700 rpm
